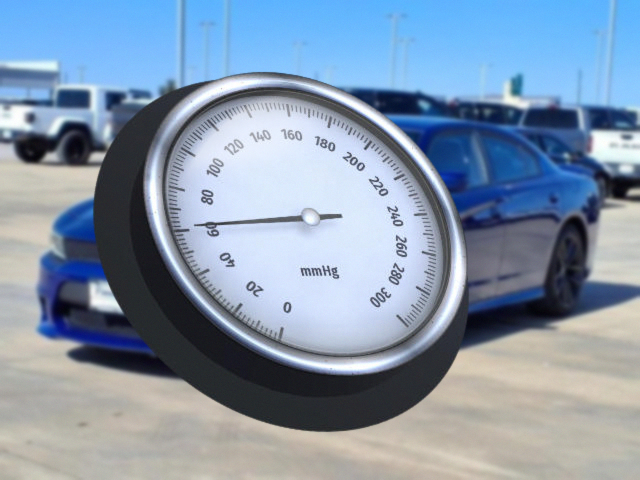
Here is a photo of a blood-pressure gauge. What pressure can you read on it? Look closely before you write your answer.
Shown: 60 mmHg
